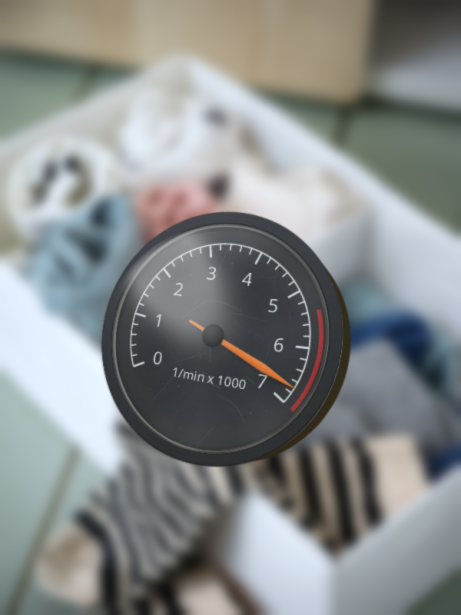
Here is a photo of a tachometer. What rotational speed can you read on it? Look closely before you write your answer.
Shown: 6700 rpm
